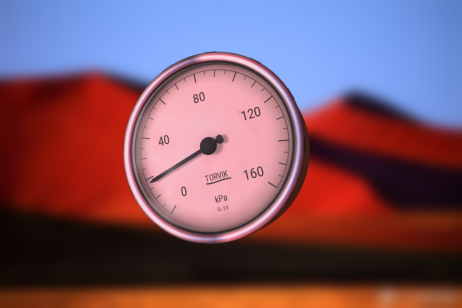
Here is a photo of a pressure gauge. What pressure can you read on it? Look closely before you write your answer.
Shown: 17.5 kPa
